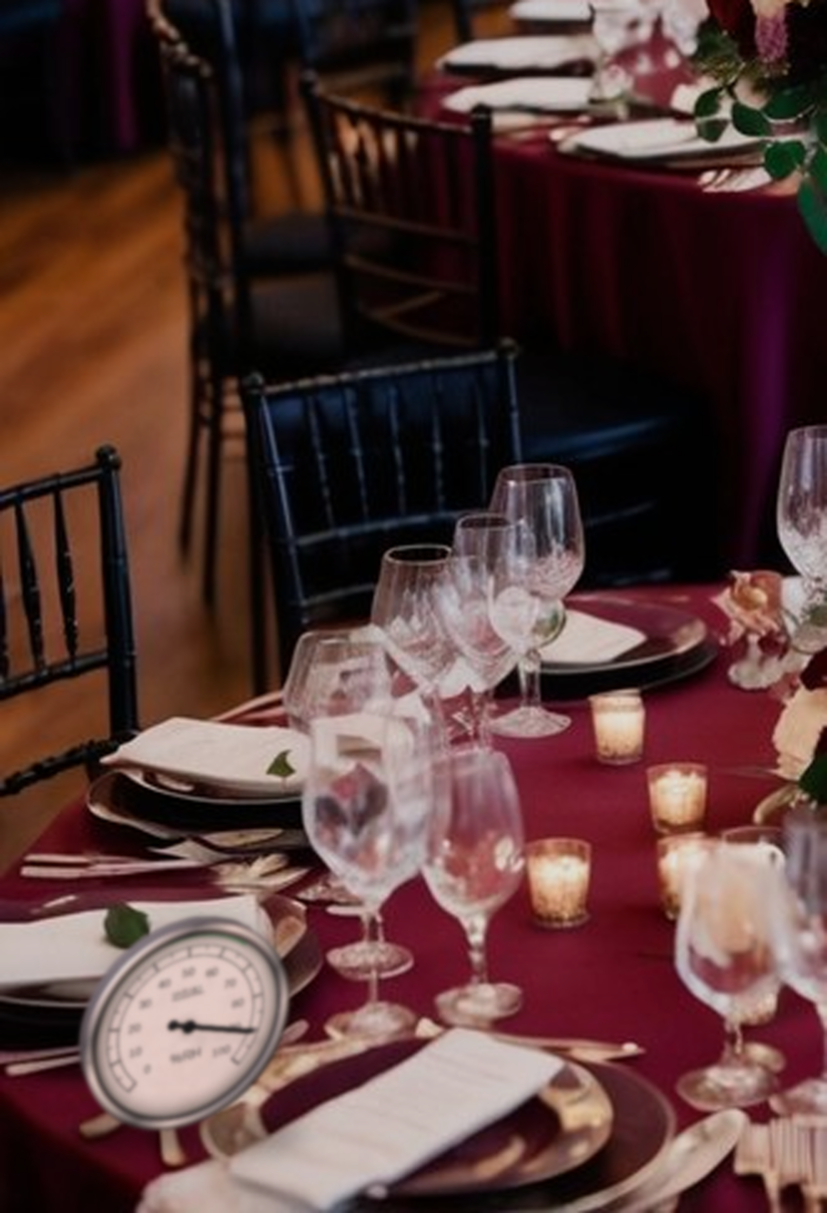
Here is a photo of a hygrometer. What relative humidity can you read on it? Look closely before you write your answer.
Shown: 90 %
